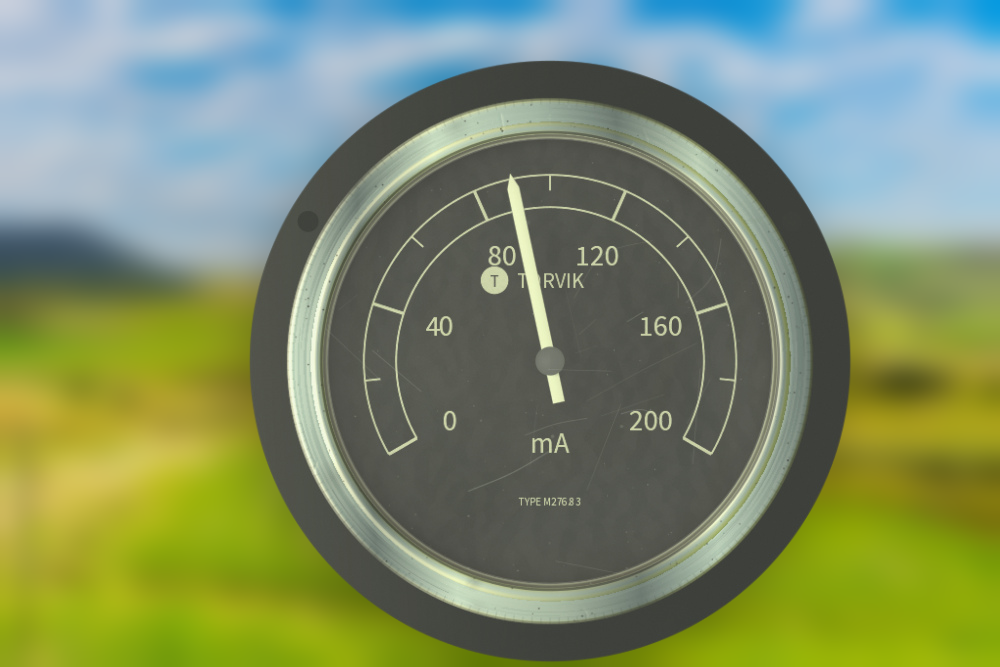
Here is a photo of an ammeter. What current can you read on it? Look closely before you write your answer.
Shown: 90 mA
